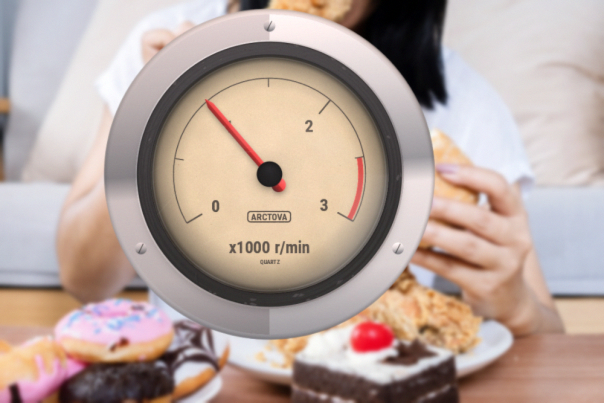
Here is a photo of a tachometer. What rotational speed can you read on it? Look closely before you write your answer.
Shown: 1000 rpm
